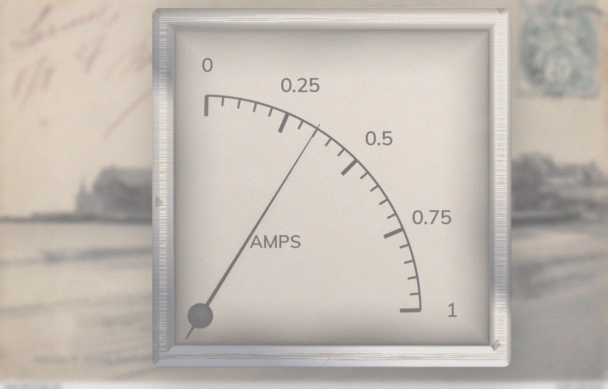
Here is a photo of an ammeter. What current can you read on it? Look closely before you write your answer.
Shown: 0.35 A
